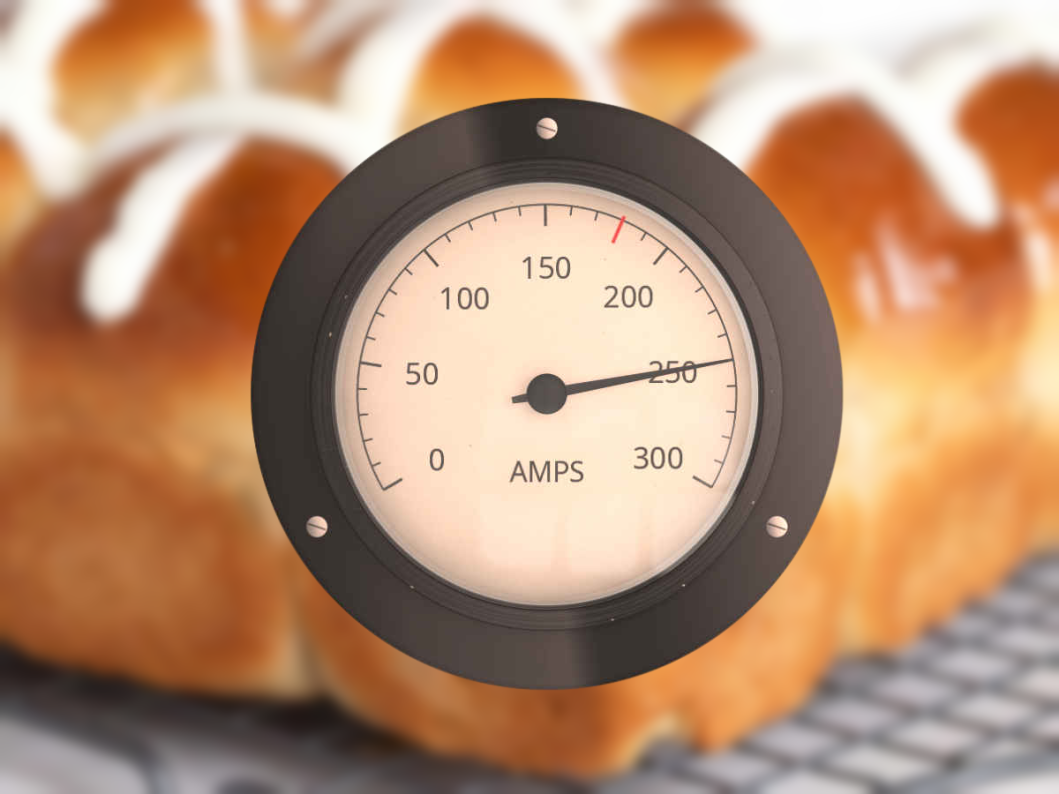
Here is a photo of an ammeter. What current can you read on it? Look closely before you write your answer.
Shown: 250 A
